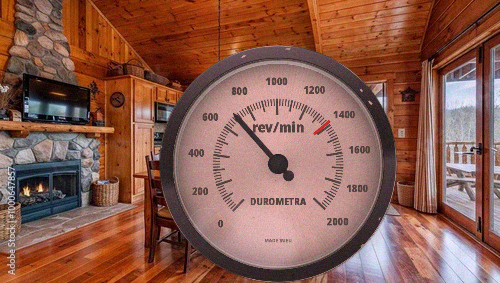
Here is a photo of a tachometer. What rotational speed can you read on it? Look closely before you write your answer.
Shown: 700 rpm
